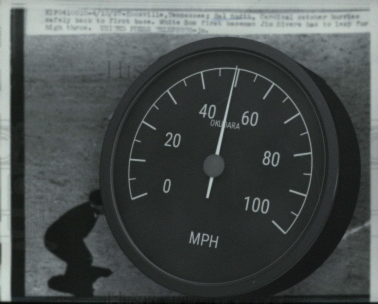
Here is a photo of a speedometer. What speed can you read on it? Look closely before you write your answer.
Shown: 50 mph
